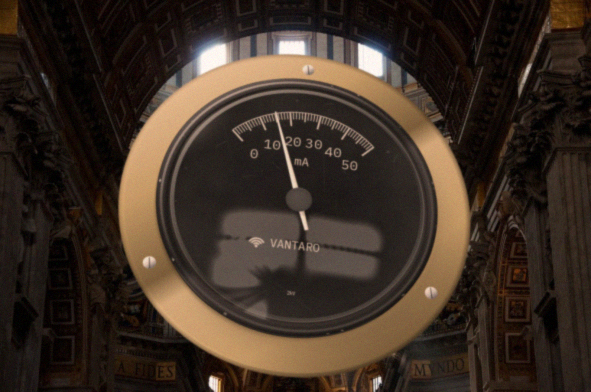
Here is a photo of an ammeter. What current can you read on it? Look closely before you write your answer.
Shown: 15 mA
